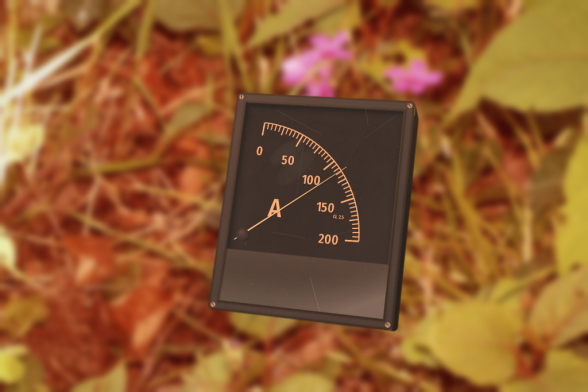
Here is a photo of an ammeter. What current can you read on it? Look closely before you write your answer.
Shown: 115 A
